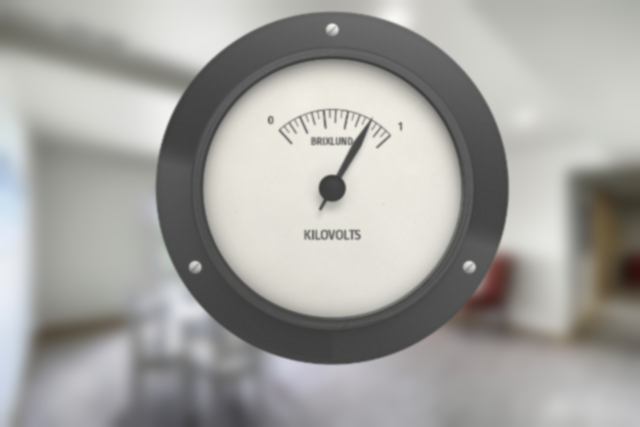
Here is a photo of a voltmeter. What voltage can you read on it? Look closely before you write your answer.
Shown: 0.8 kV
